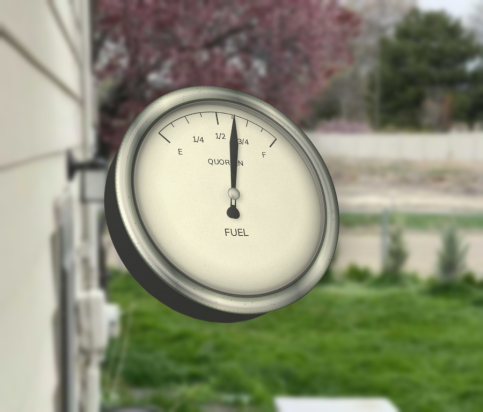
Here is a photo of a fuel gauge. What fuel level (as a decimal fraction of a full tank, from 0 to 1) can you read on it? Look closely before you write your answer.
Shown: 0.625
